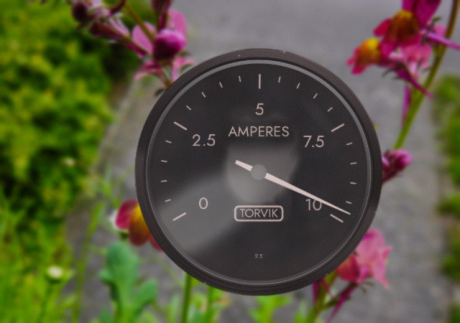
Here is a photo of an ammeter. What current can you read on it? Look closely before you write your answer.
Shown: 9.75 A
